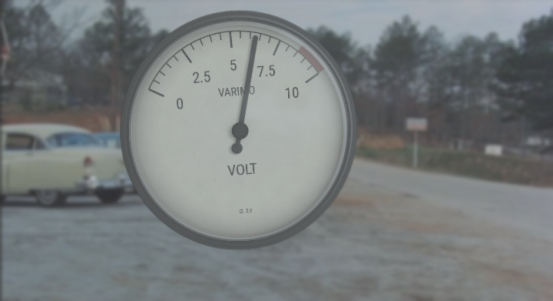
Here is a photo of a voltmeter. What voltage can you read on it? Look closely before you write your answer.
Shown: 6.25 V
